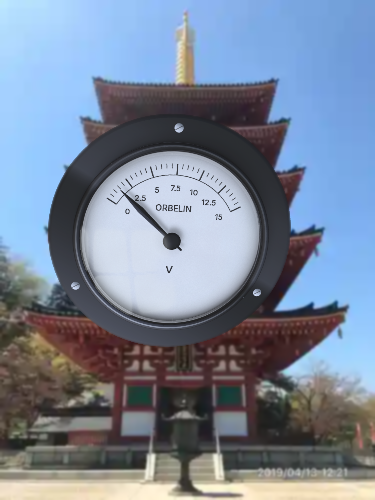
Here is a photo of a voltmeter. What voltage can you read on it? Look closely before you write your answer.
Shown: 1.5 V
